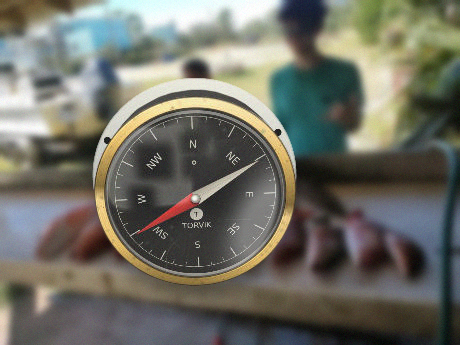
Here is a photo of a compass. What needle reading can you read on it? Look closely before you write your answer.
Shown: 240 °
